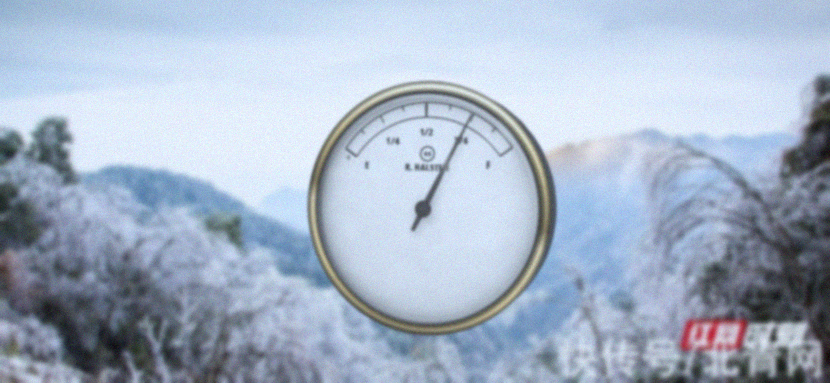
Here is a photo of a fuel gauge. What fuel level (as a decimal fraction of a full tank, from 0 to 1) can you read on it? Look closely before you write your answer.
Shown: 0.75
